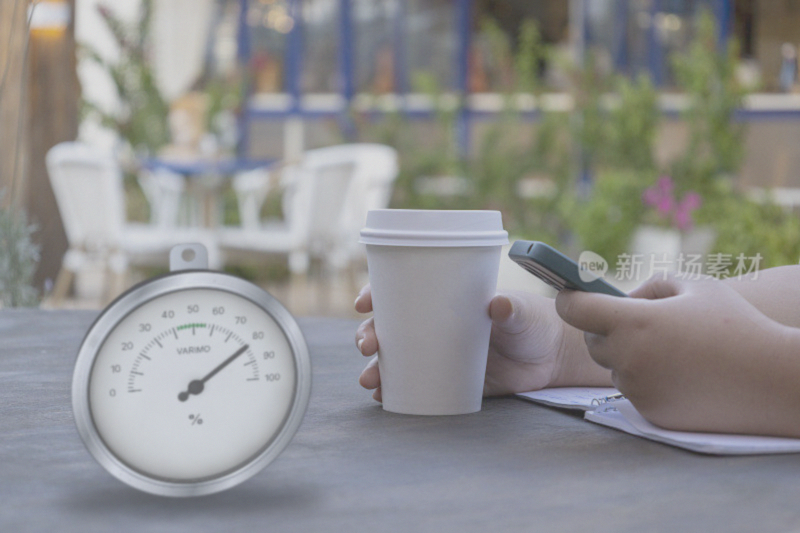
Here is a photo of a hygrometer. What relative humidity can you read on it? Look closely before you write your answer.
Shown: 80 %
